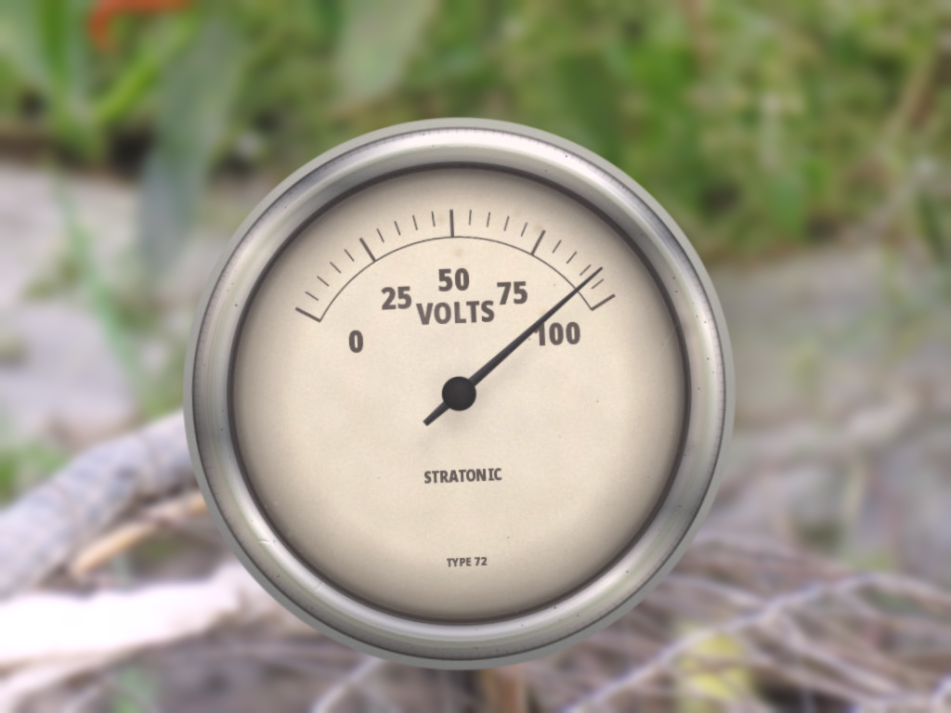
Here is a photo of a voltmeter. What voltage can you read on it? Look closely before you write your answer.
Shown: 92.5 V
